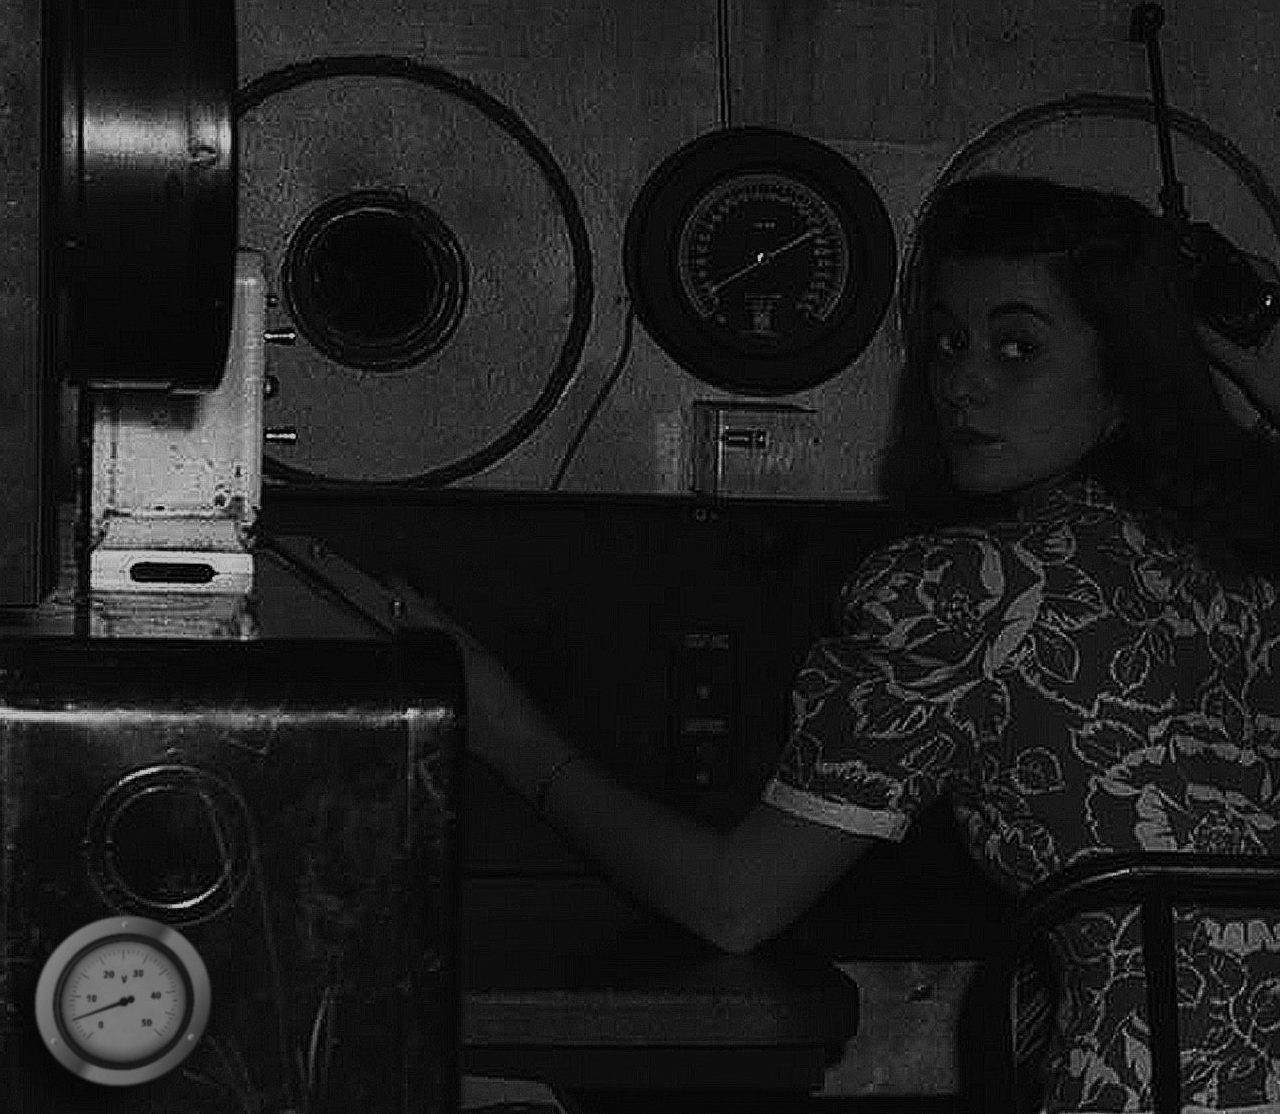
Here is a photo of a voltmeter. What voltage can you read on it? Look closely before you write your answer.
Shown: 5 V
